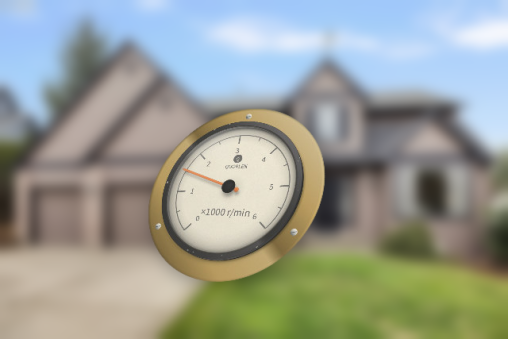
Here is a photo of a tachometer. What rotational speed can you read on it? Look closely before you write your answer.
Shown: 1500 rpm
